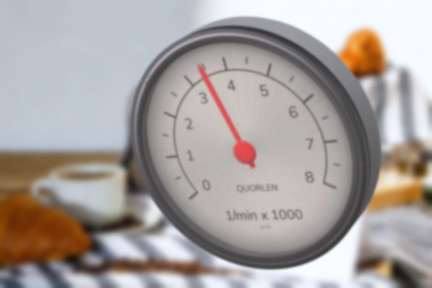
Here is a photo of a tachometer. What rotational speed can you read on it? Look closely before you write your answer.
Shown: 3500 rpm
